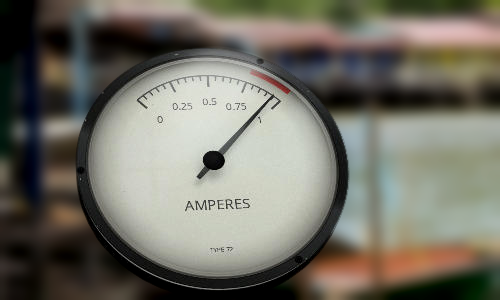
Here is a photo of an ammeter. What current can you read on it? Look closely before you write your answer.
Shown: 0.95 A
